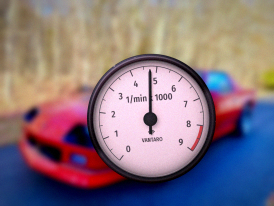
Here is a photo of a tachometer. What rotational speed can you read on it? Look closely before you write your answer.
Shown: 4750 rpm
